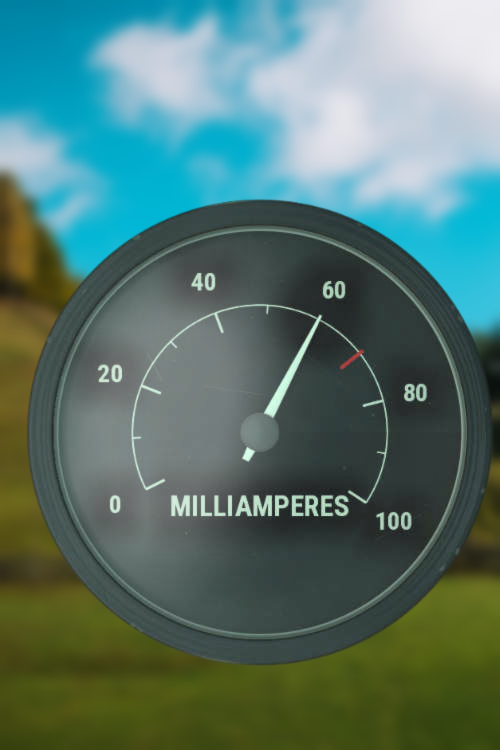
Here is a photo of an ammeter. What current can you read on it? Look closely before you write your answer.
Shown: 60 mA
